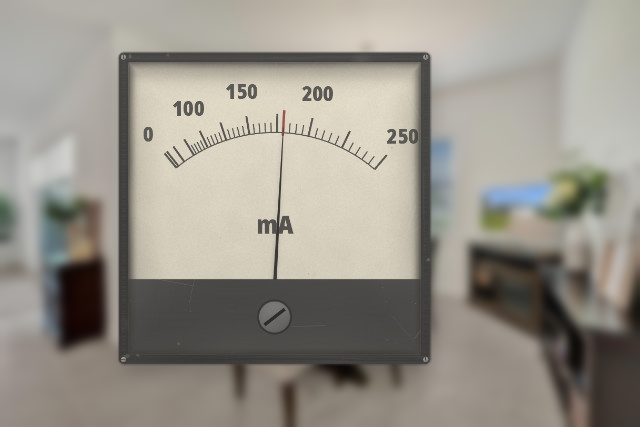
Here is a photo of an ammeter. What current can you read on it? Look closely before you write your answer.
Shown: 180 mA
